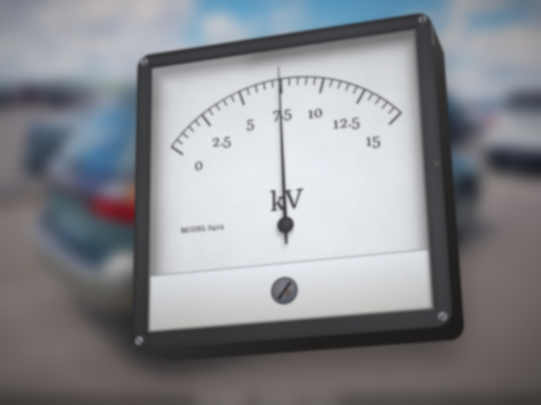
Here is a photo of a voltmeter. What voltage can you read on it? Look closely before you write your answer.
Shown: 7.5 kV
